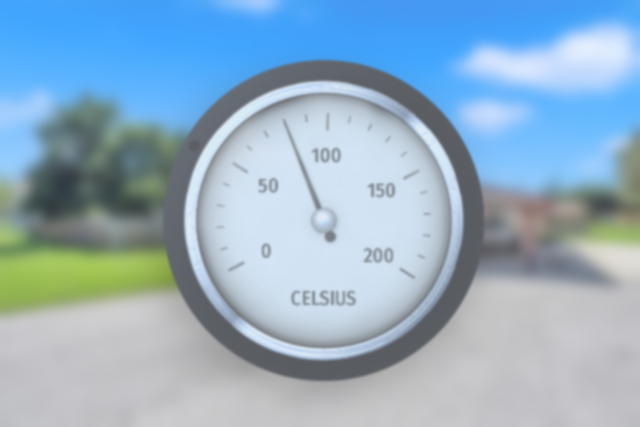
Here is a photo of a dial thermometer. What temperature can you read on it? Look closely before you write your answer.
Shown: 80 °C
